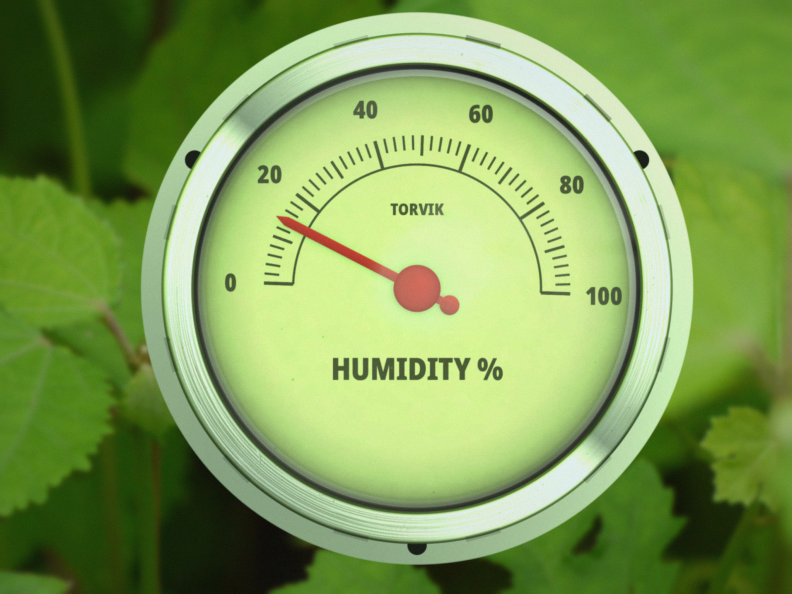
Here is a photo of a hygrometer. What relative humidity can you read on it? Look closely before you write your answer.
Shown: 14 %
